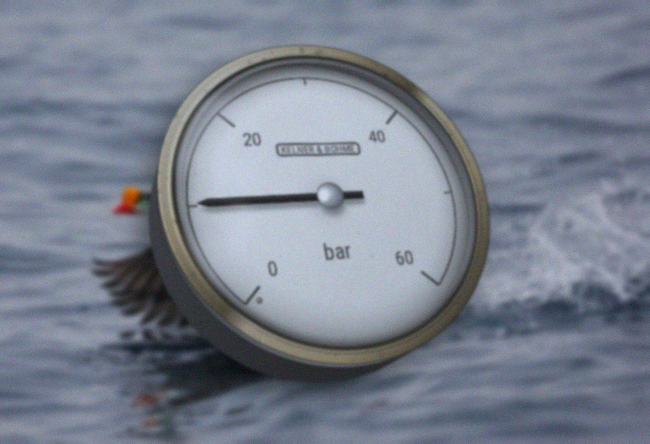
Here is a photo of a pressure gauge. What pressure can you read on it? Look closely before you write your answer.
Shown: 10 bar
